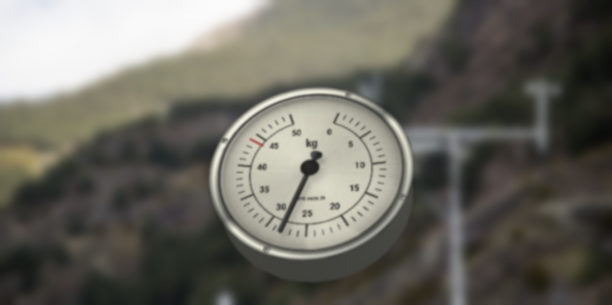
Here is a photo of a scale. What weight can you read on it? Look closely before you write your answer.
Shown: 28 kg
